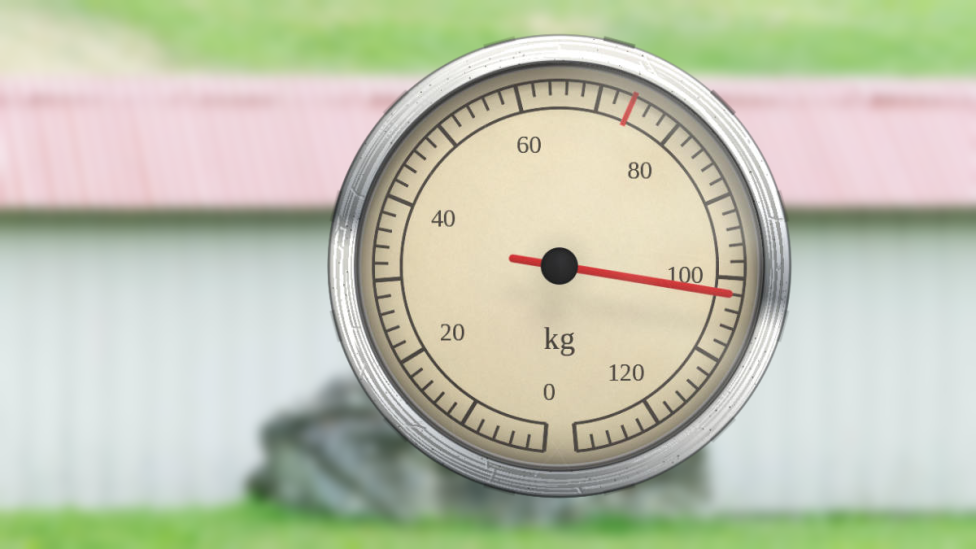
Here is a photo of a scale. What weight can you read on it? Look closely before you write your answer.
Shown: 102 kg
